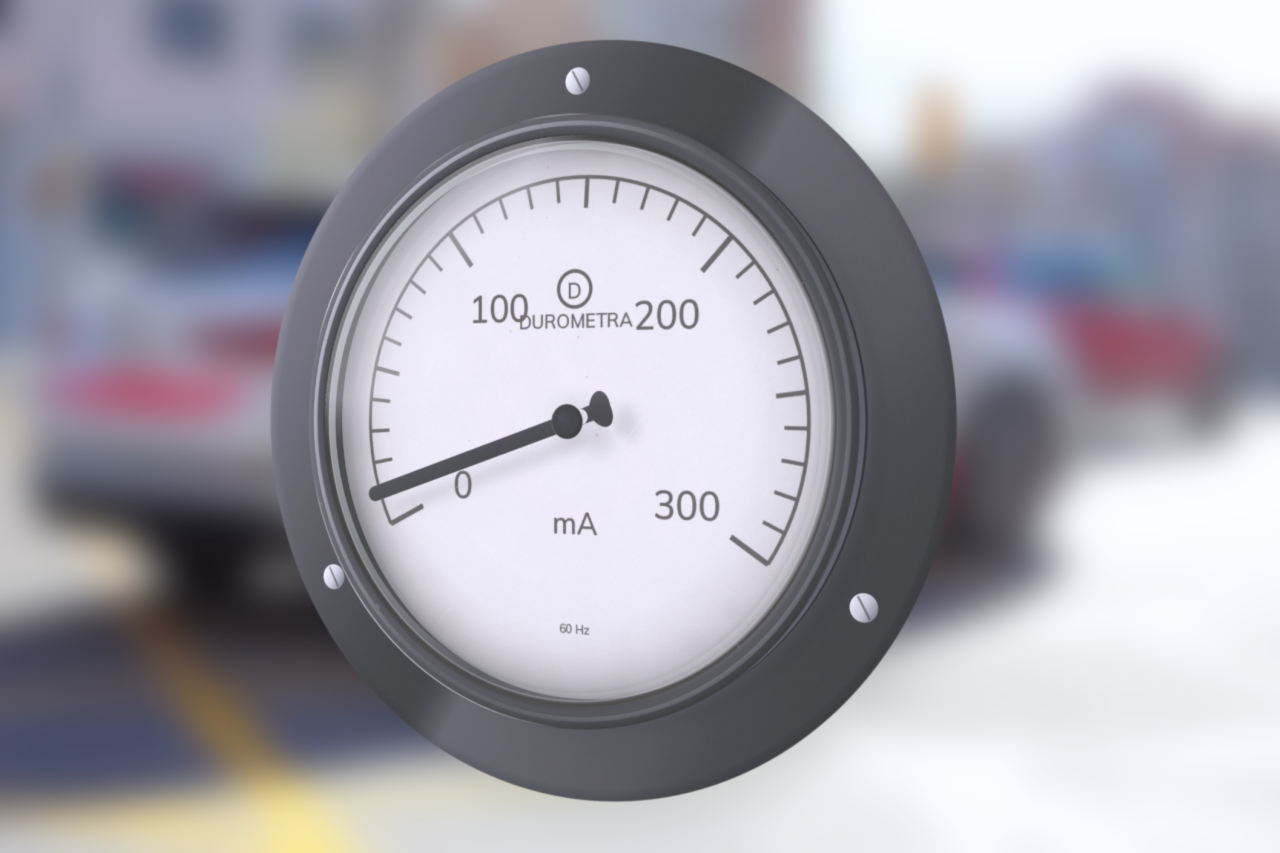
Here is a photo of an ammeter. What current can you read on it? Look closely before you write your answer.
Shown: 10 mA
